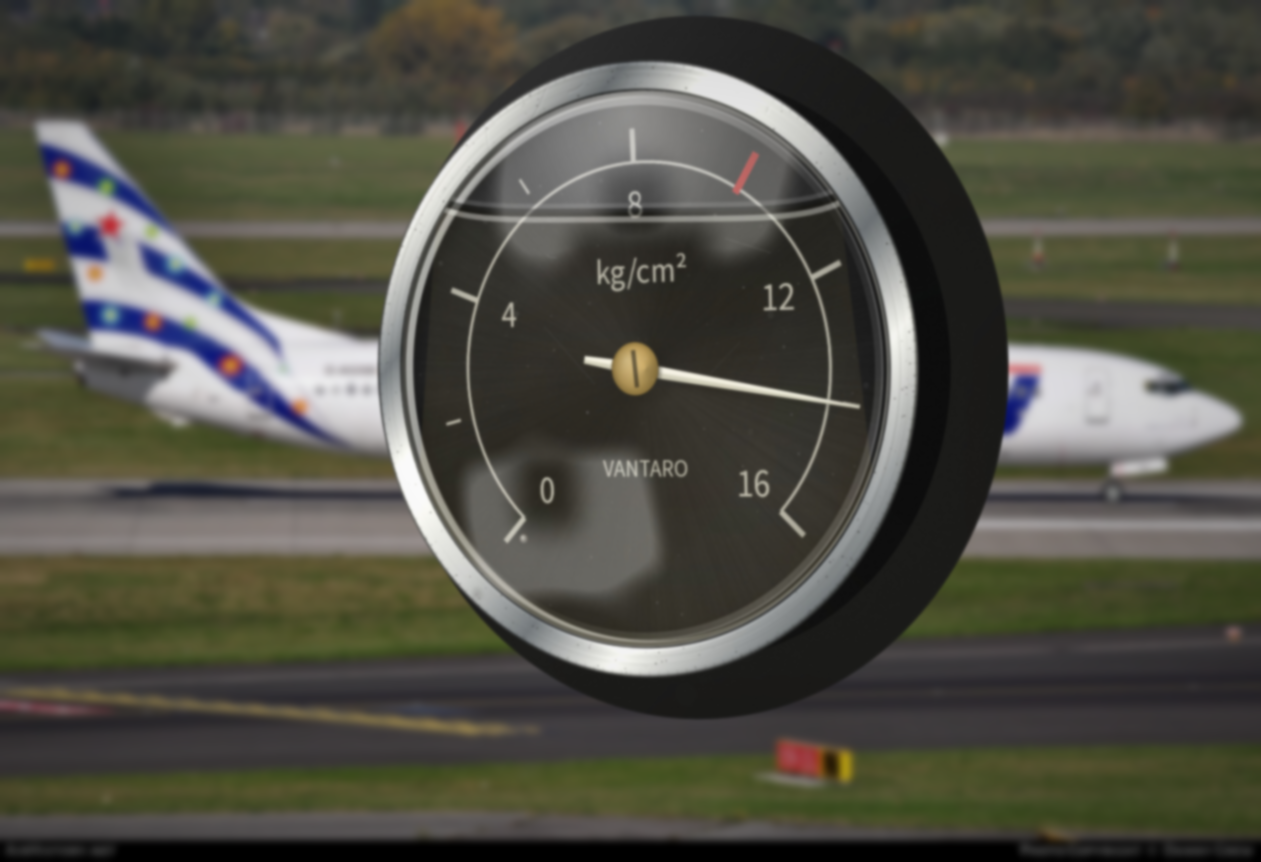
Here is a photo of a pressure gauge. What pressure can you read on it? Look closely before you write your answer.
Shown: 14 kg/cm²
